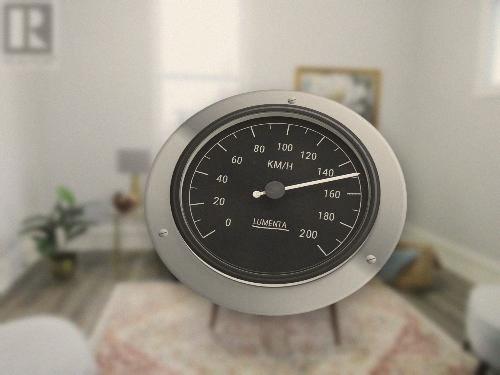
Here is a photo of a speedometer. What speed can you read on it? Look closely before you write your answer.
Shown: 150 km/h
